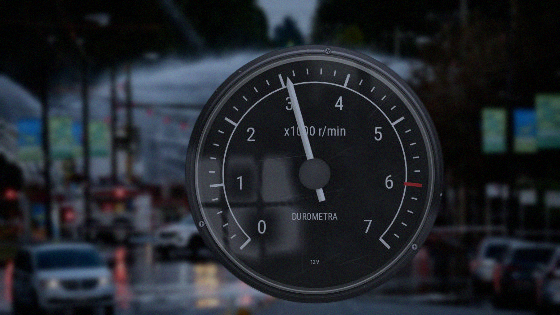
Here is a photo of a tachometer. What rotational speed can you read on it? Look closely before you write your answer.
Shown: 3100 rpm
